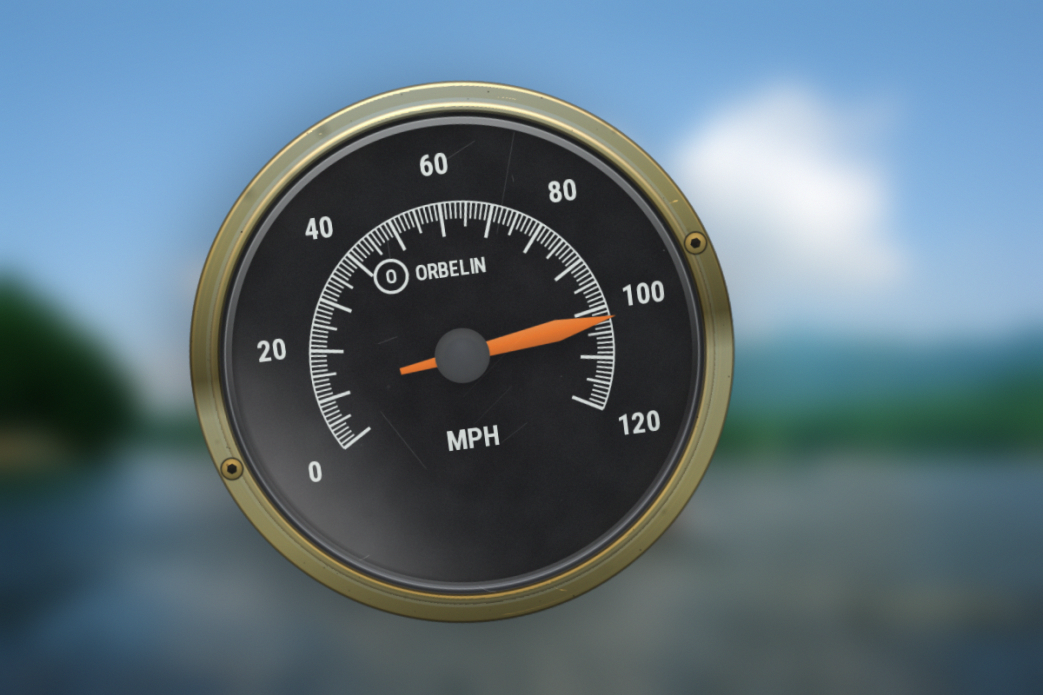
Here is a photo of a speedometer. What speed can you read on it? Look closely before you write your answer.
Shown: 102 mph
